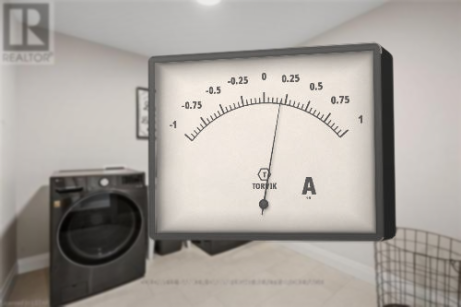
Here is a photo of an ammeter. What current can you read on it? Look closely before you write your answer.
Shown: 0.2 A
